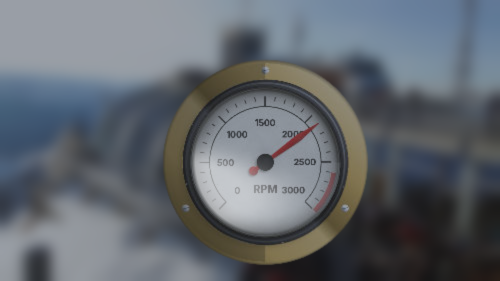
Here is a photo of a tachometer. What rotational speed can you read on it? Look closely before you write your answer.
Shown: 2100 rpm
